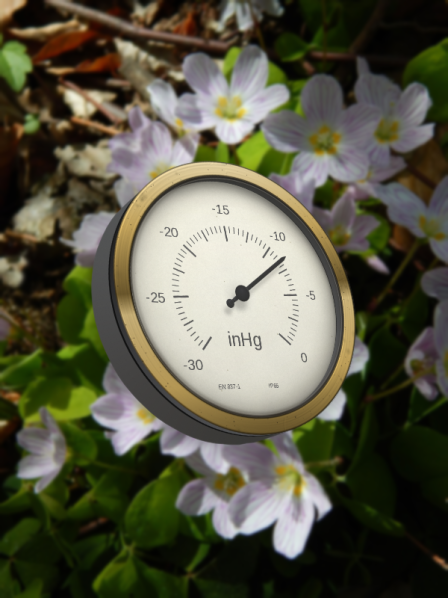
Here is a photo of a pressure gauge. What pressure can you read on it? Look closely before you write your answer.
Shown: -8.5 inHg
